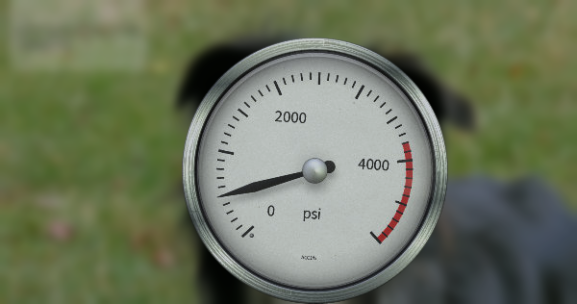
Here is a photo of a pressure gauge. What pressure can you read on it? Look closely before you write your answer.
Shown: 500 psi
